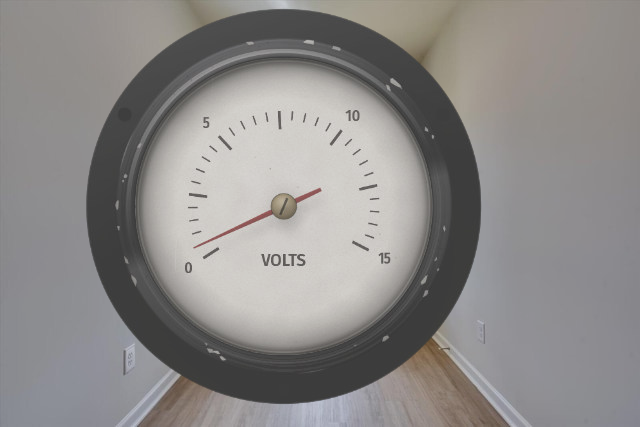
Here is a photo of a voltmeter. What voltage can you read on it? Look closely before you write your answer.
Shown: 0.5 V
